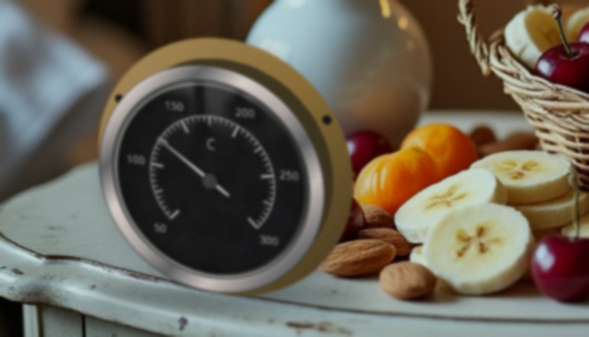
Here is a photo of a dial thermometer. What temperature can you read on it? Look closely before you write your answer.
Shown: 125 °C
